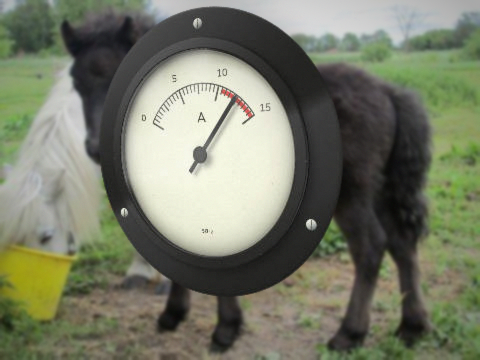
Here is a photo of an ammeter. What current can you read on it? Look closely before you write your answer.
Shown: 12.5 A
